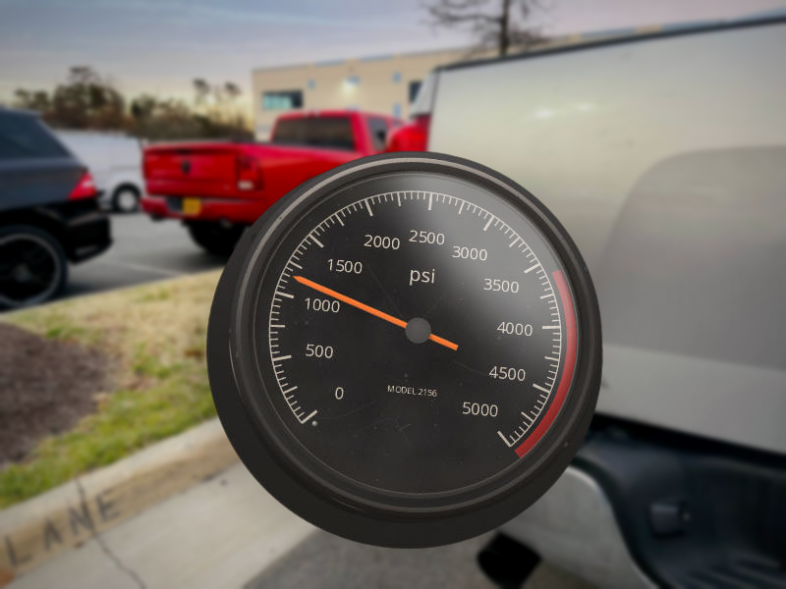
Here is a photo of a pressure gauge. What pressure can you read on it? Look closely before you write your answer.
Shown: 1150 psi
